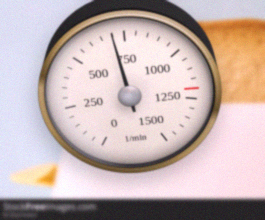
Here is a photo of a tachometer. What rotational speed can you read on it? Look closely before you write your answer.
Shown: 700 rpm
